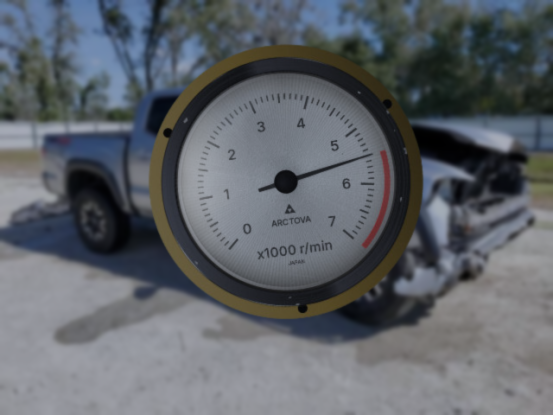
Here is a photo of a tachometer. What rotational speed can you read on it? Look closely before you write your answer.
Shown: 5500 rpm
